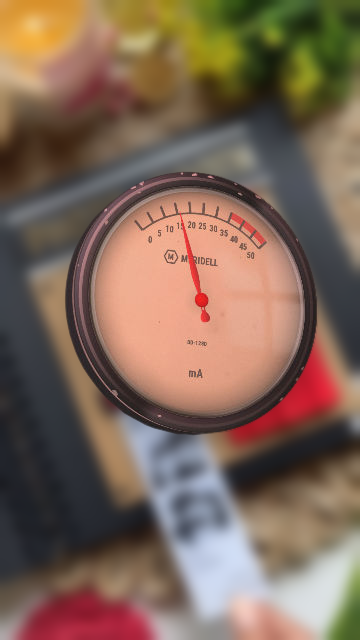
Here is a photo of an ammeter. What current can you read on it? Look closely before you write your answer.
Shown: 15 mA
